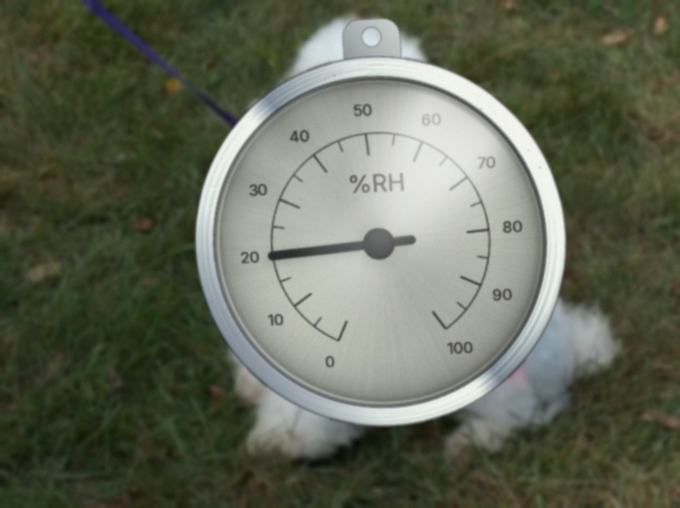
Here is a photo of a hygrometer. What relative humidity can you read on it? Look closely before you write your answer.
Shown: 20 %
